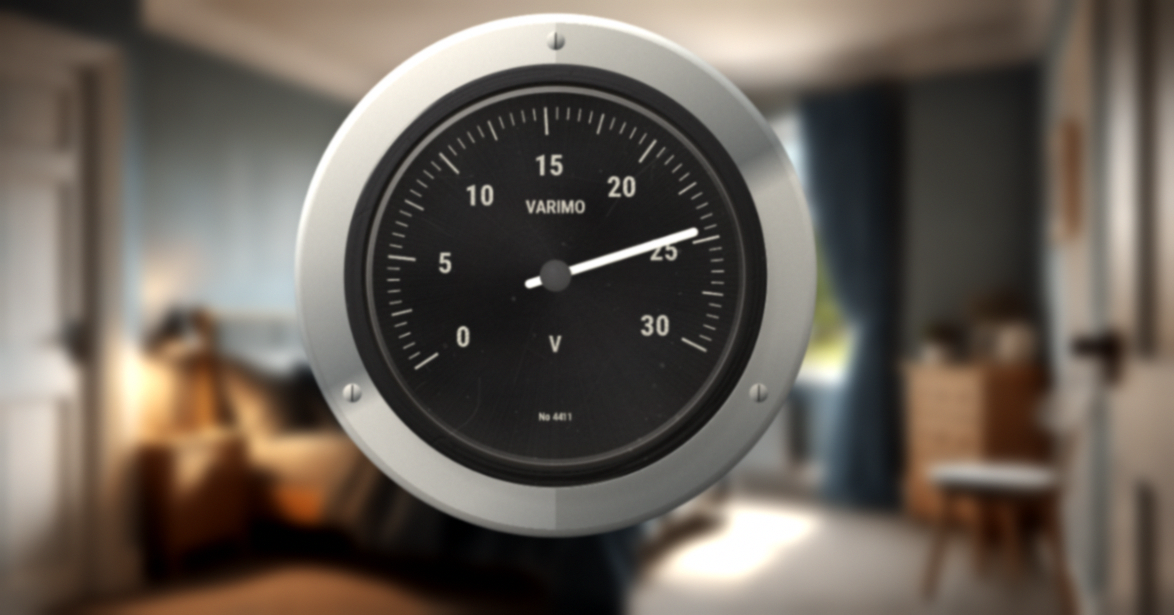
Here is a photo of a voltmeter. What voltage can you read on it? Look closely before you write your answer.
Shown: 24.5 V
